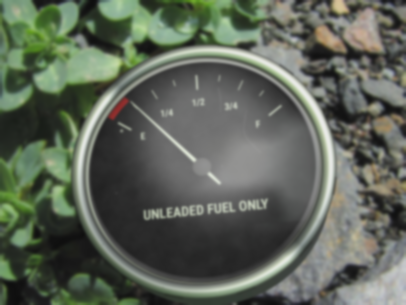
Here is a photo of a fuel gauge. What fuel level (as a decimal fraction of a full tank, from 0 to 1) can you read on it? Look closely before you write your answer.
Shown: 0.125
